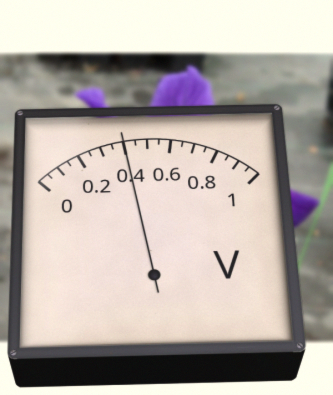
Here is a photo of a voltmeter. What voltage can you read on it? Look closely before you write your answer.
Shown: 0.4 V
